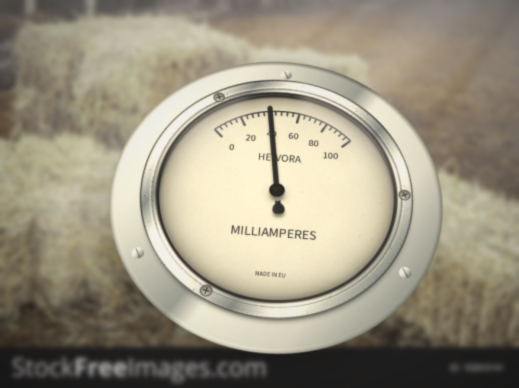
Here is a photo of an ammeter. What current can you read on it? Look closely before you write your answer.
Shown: 40 mA
